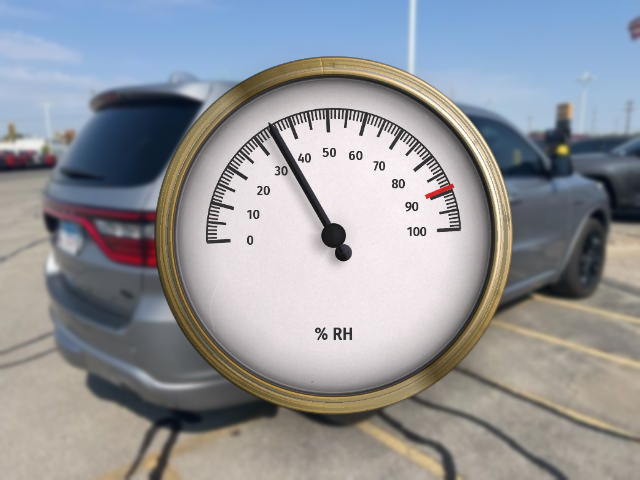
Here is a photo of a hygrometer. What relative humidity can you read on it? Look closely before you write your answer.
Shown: 35 %
